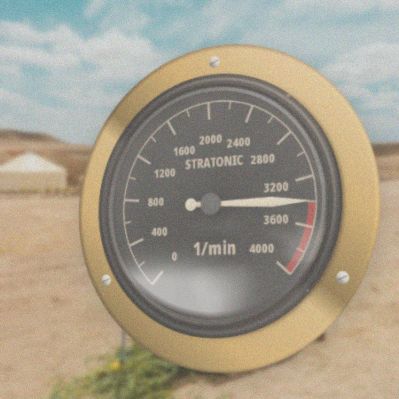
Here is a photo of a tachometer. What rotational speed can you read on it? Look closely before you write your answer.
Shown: 3400 rpm
